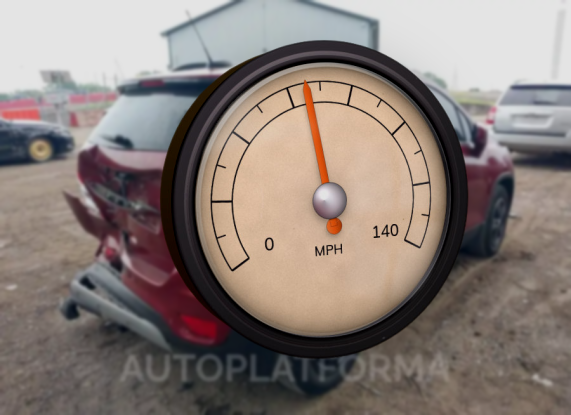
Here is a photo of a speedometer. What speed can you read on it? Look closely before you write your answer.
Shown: 65 mph
